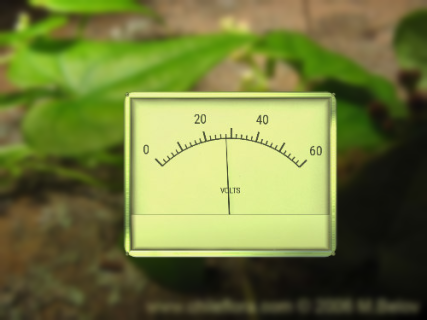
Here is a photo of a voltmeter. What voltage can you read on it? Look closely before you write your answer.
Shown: 28 V
